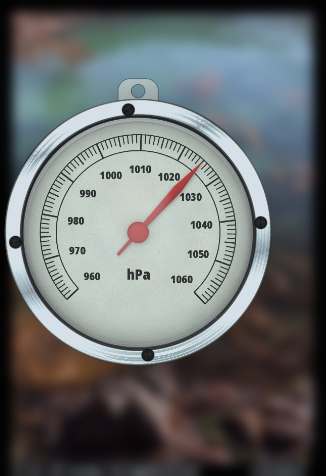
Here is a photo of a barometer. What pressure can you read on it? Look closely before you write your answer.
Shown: 1025 hPa
